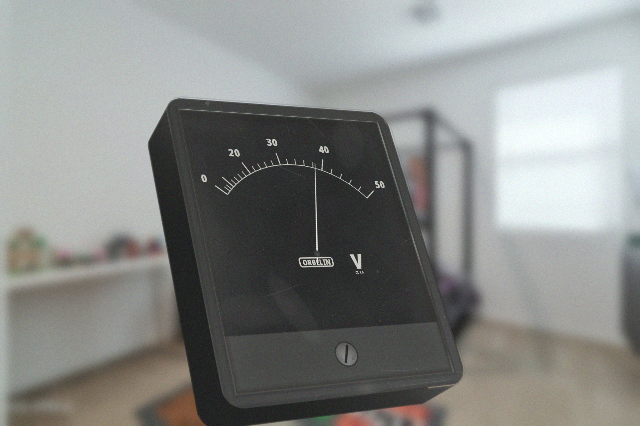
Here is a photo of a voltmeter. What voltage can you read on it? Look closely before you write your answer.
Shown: 38 V
